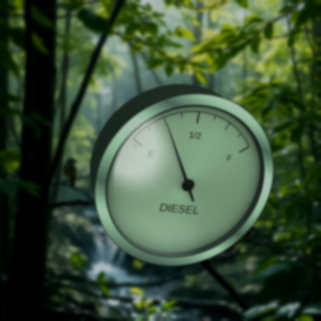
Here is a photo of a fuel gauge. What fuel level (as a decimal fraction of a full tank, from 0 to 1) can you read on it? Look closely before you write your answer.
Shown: 0.25
